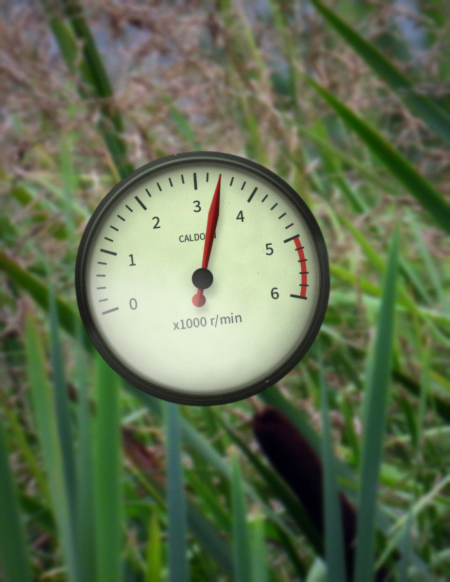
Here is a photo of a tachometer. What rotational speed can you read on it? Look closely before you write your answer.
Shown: 3400 rpm
